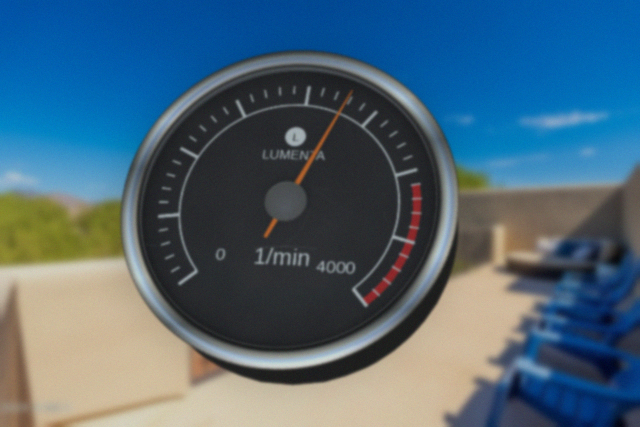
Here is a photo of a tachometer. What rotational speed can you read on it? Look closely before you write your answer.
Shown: 2300 rpm
